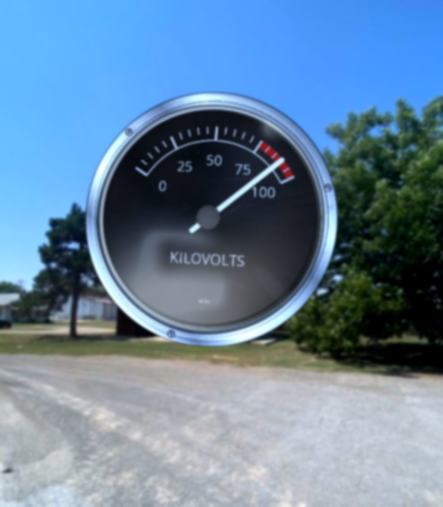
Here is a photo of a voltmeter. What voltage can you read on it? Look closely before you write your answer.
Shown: 90 kV
